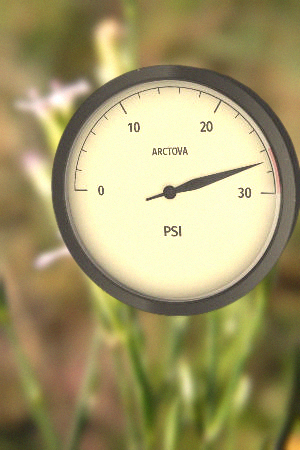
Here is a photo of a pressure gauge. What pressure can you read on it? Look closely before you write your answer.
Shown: 27 psi
